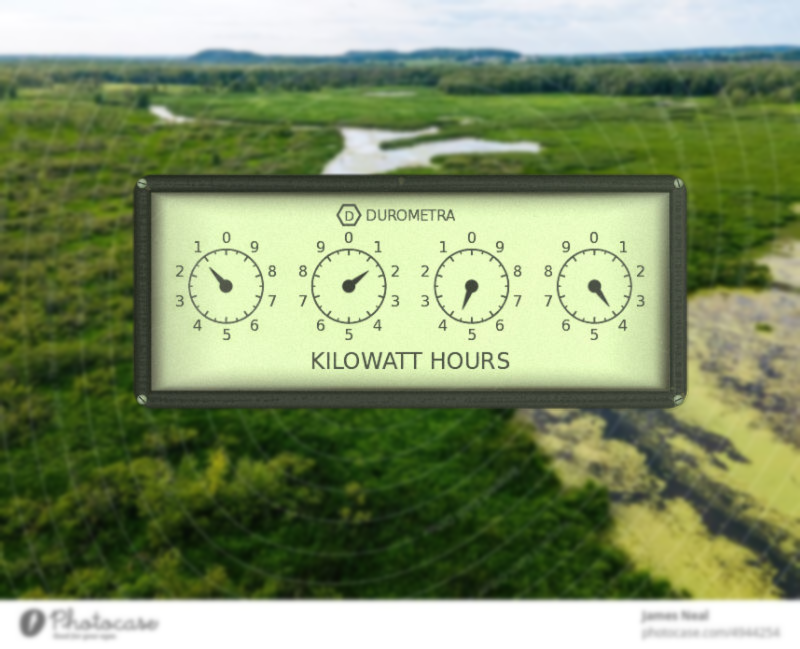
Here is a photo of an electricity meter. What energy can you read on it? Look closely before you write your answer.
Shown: 1144 kWh
